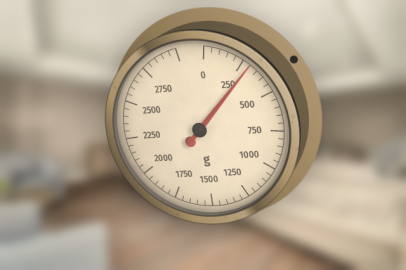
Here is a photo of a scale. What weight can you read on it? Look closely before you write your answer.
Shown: 300 g
